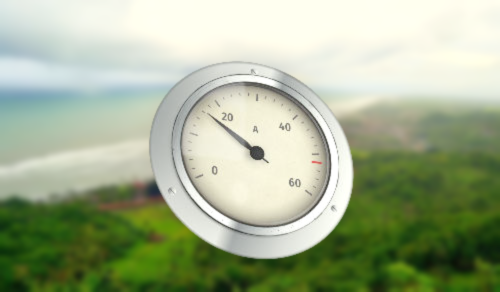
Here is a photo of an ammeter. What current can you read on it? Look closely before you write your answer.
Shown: 16 A
